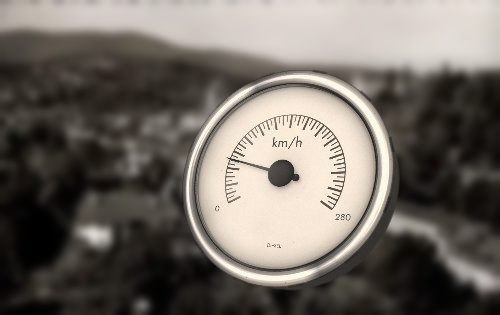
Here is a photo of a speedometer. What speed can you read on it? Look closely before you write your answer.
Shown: 50 km/h
